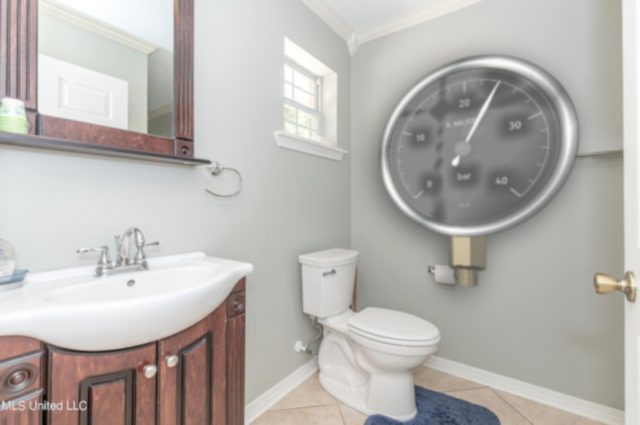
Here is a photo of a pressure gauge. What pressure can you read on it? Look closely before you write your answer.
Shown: 24 bar
